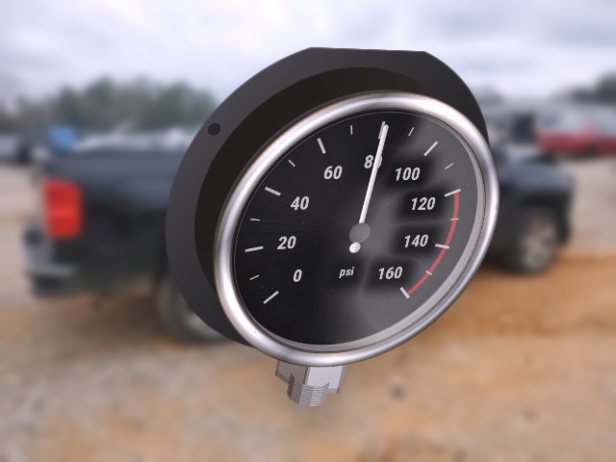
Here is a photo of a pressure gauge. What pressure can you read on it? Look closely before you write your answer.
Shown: 80 psi
